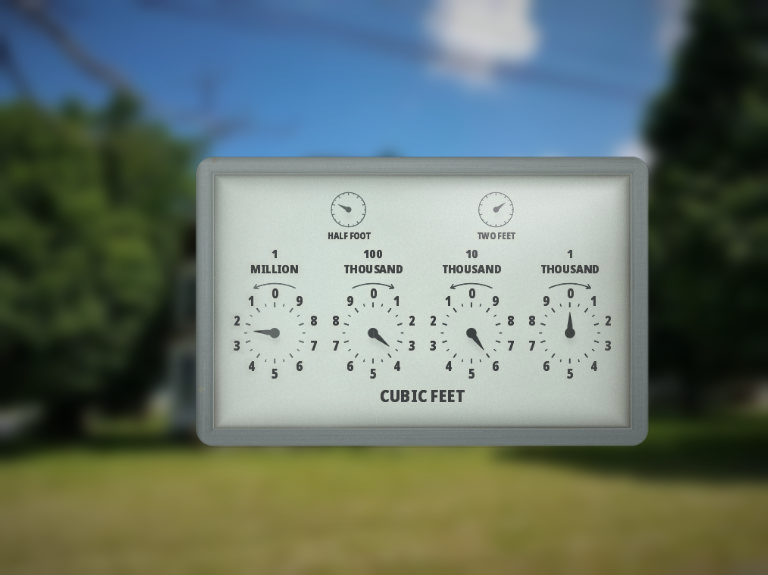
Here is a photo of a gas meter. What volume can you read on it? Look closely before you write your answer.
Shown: 236000 ft³
